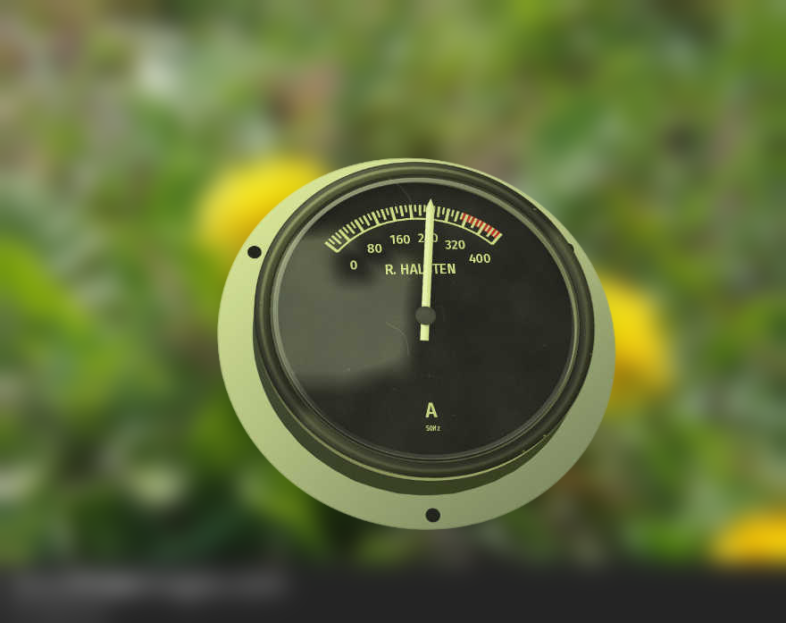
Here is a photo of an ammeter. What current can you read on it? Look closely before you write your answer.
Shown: 240 A
